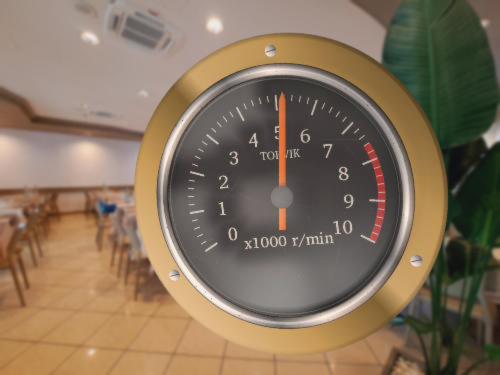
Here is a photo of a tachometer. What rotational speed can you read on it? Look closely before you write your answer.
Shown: 5200 rpm
